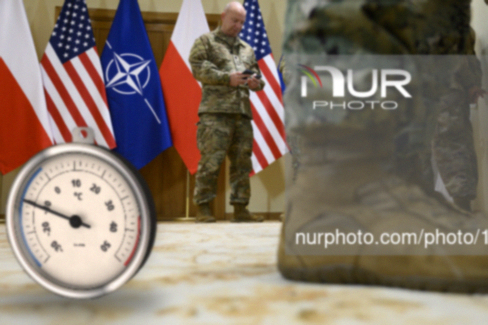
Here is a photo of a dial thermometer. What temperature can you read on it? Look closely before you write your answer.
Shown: -10 °C
